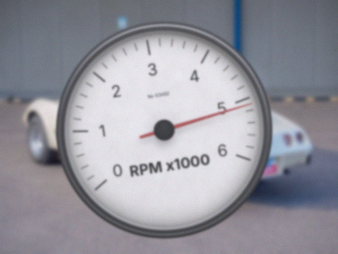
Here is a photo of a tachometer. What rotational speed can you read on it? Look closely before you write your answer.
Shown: 5100 rpm
